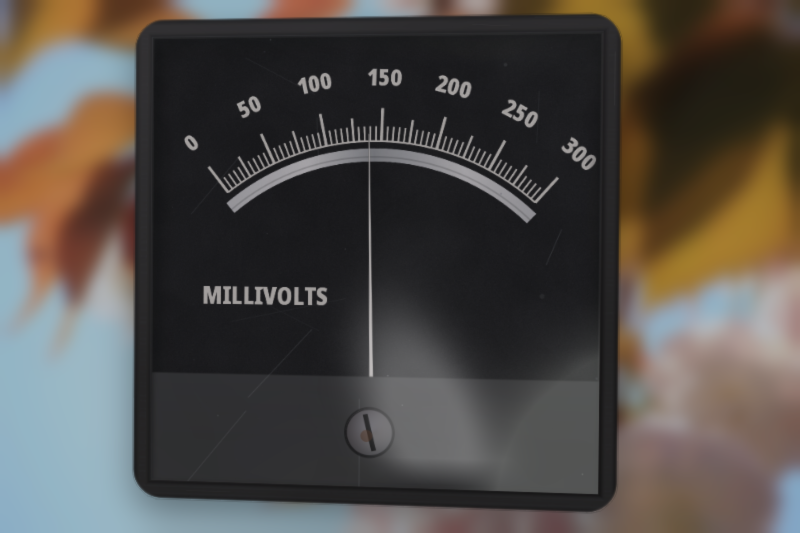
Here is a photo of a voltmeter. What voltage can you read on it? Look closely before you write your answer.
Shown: 140 mV
